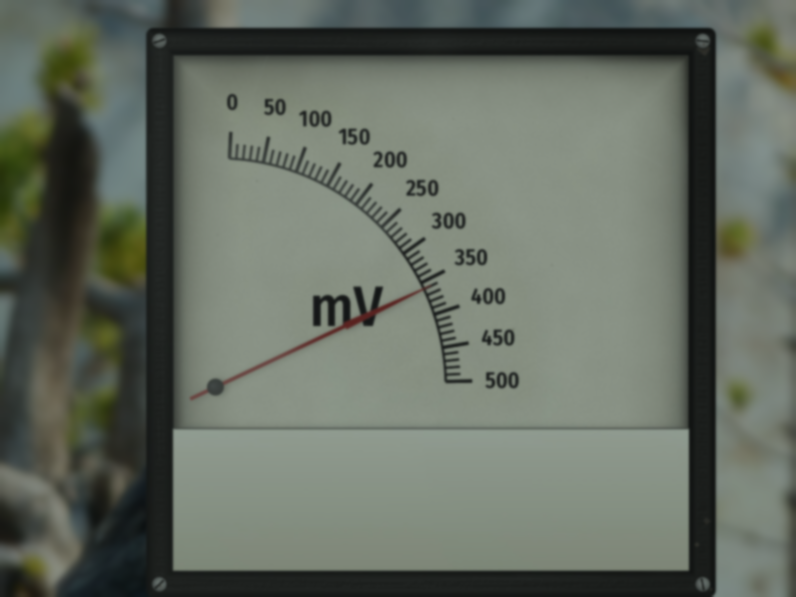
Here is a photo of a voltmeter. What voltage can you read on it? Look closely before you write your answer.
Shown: 360 mV
